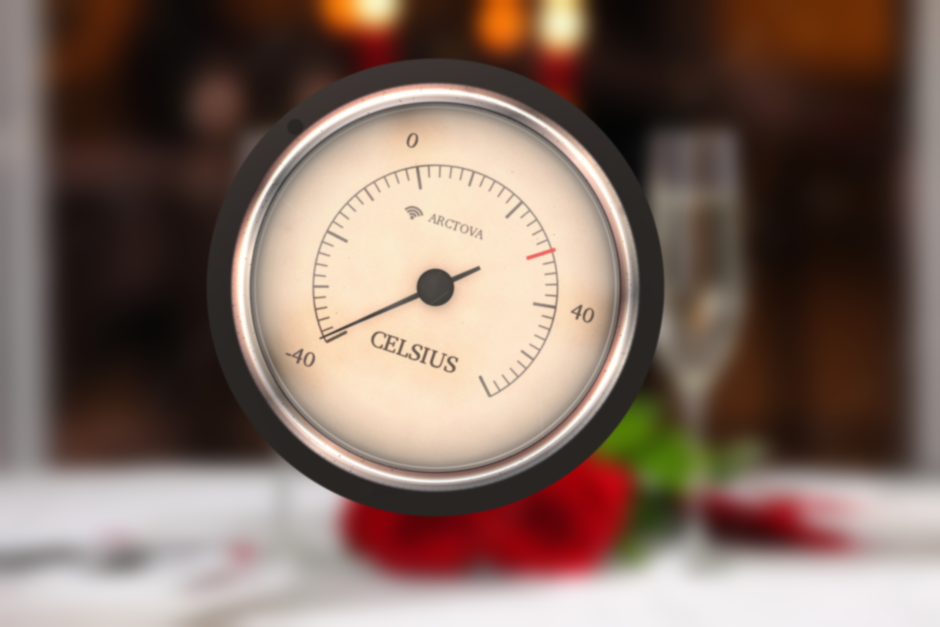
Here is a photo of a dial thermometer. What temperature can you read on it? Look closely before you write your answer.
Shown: -39 °C
